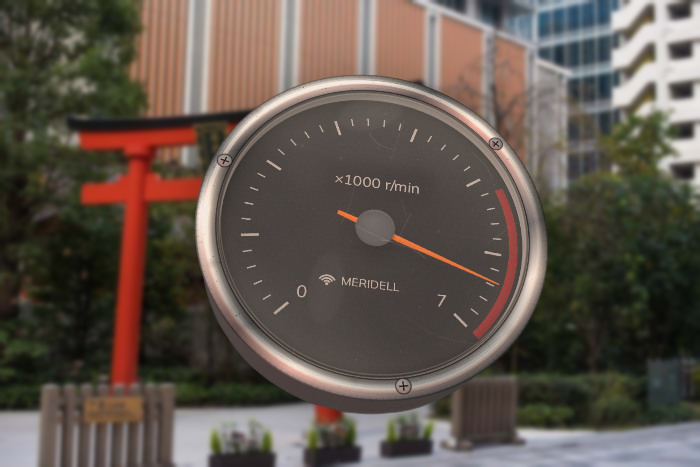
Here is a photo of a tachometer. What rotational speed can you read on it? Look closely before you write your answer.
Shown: 6400 rpm
